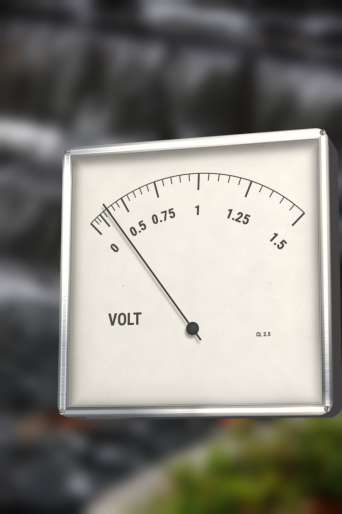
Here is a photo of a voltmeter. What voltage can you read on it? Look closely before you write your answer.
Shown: 0.35 V
